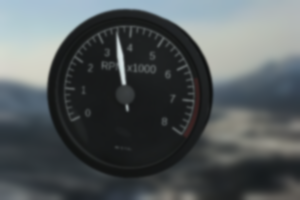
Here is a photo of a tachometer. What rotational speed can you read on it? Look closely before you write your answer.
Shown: 3600 rpm
